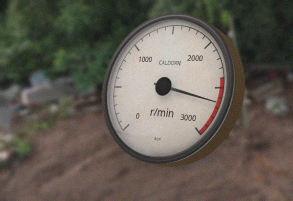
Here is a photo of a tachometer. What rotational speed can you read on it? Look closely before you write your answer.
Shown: 2650 rpm
